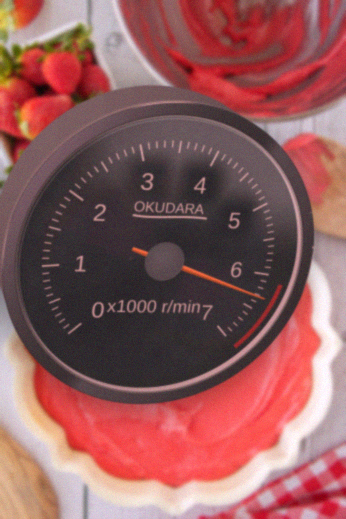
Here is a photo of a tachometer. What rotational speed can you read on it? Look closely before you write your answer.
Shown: 6300 rpm
